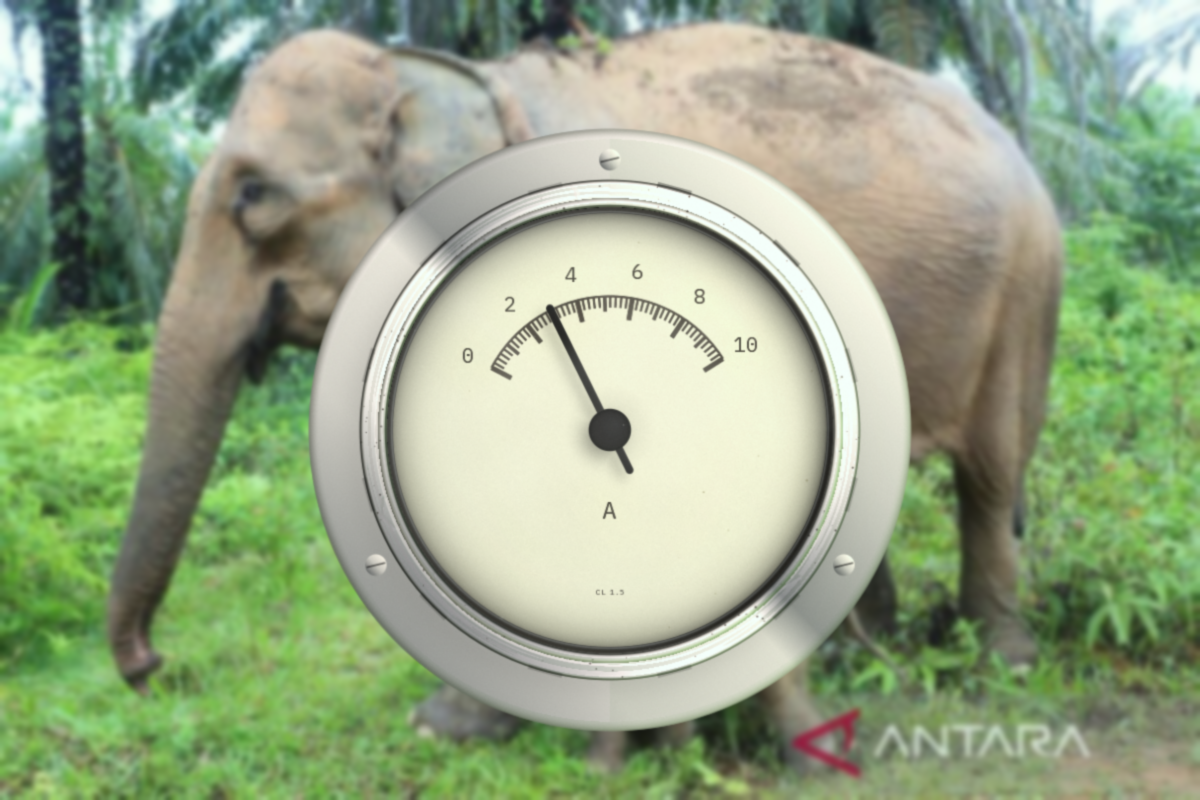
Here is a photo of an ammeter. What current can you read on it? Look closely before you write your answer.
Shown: 3 A
